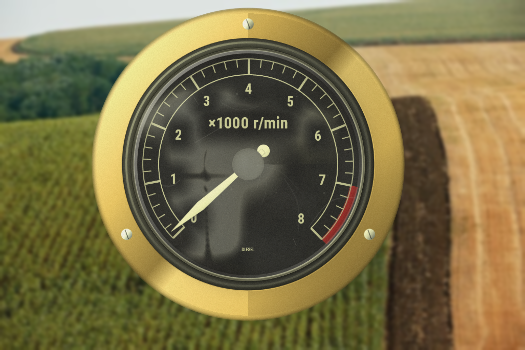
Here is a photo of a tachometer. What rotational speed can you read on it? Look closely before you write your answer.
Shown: 100 rpm
